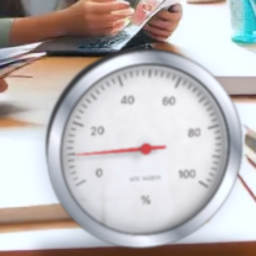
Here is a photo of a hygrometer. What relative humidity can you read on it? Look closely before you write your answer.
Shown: 10 %
